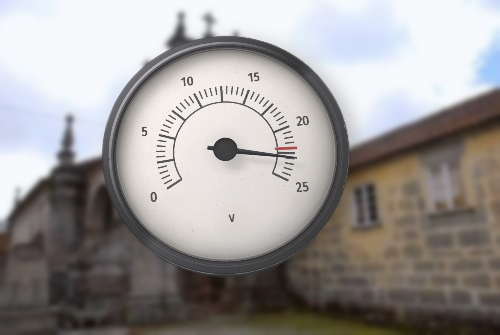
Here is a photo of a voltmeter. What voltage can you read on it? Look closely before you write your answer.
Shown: 23 V
